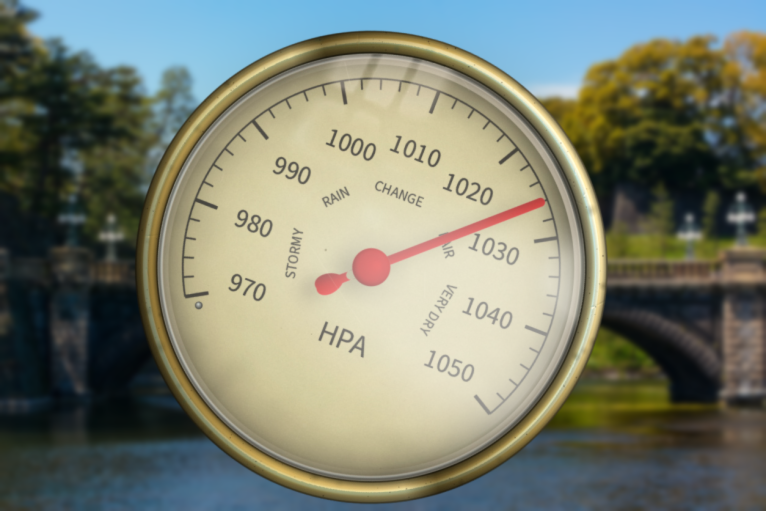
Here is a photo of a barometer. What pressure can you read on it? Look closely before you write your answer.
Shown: 1026 hPa
